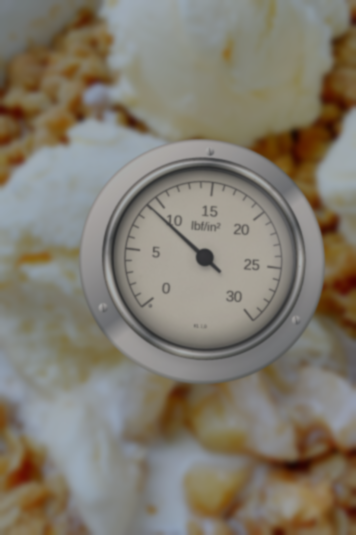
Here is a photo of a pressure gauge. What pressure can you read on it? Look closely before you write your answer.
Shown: 9 psi
